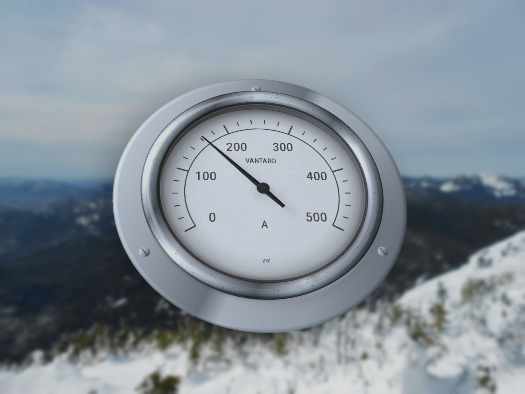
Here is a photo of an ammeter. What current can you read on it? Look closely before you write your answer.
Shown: 160 A
